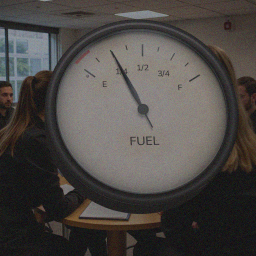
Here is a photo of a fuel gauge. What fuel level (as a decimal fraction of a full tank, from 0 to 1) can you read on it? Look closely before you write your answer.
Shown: 0.25
